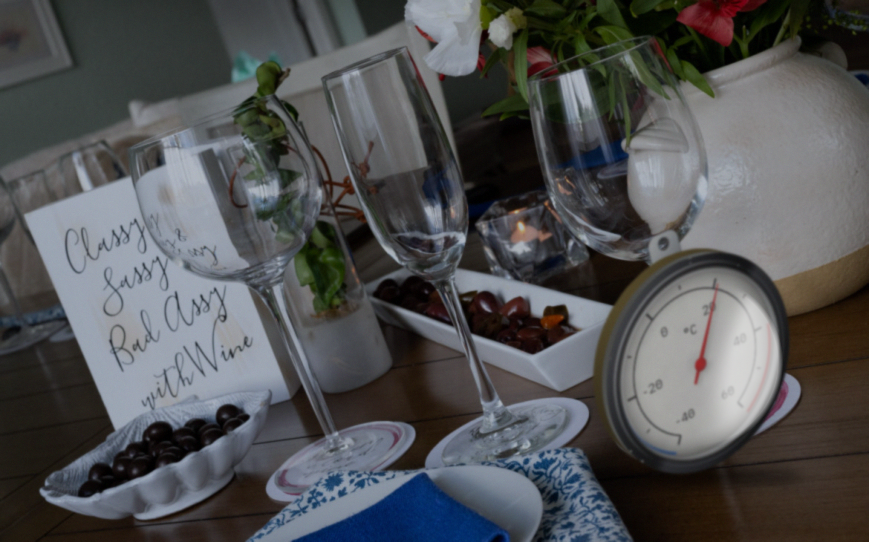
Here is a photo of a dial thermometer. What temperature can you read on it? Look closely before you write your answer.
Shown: 20 °C
